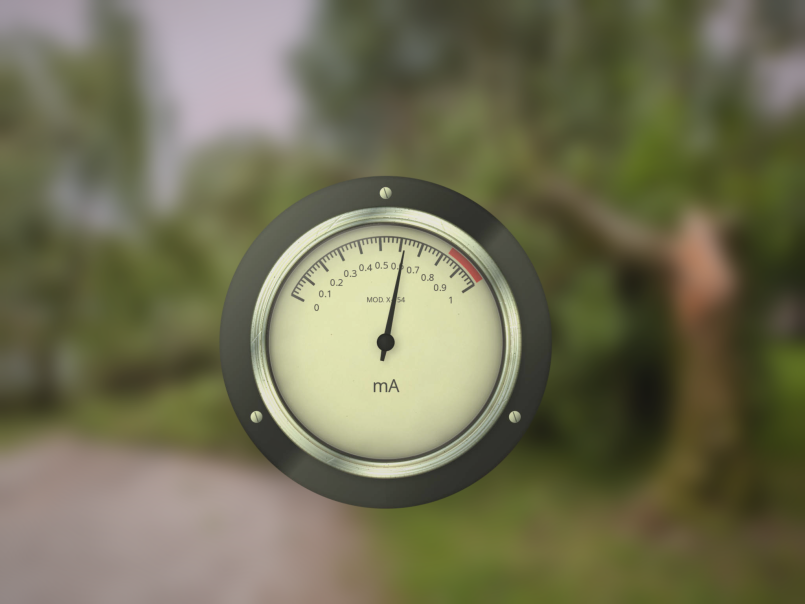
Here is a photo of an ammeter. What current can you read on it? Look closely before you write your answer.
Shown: 0.62 mA
